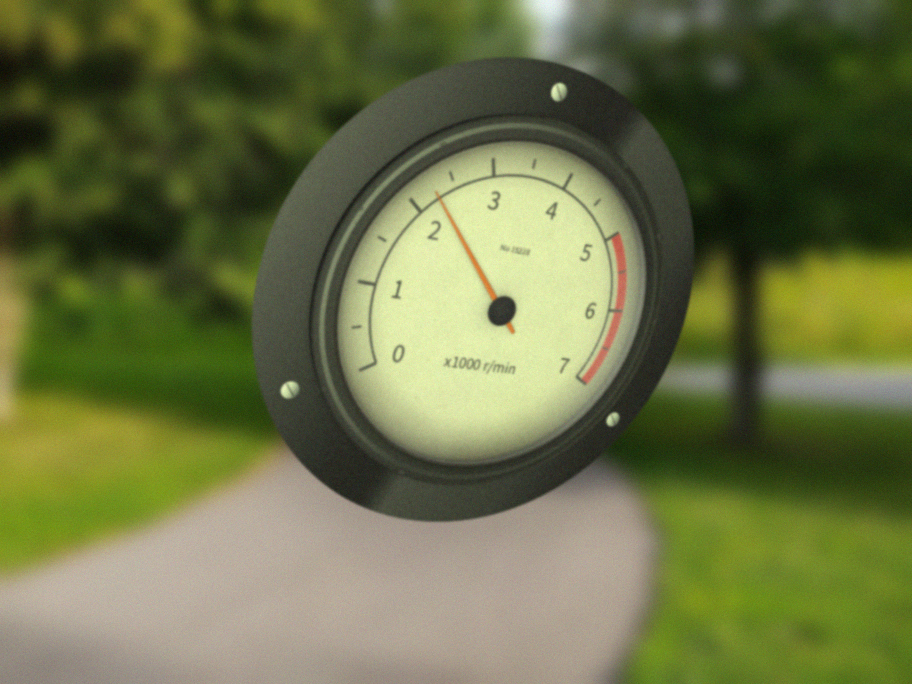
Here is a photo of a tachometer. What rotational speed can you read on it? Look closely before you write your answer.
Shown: 2250 rpm
